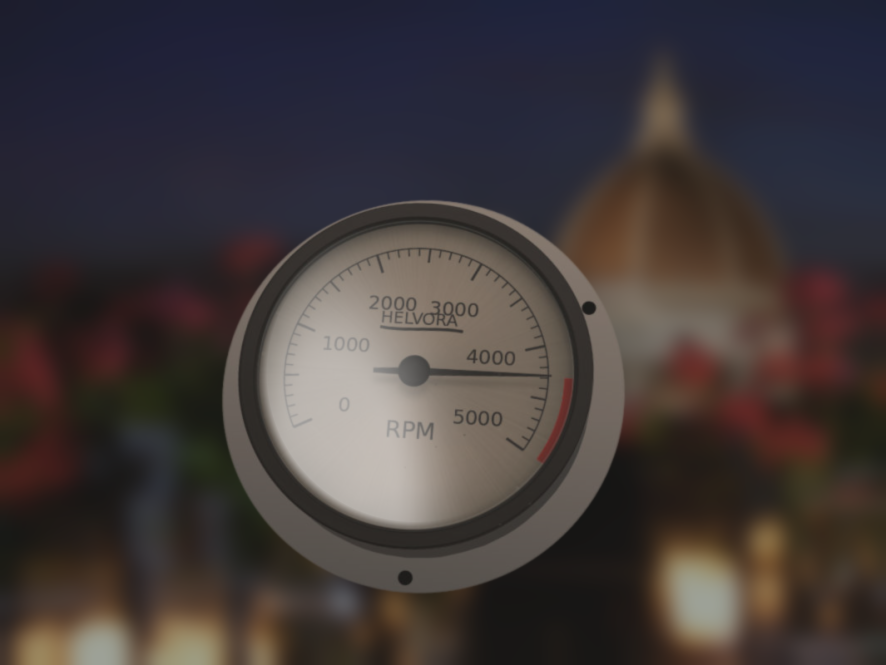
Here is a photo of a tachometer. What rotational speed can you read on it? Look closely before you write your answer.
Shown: 4300 rpm
